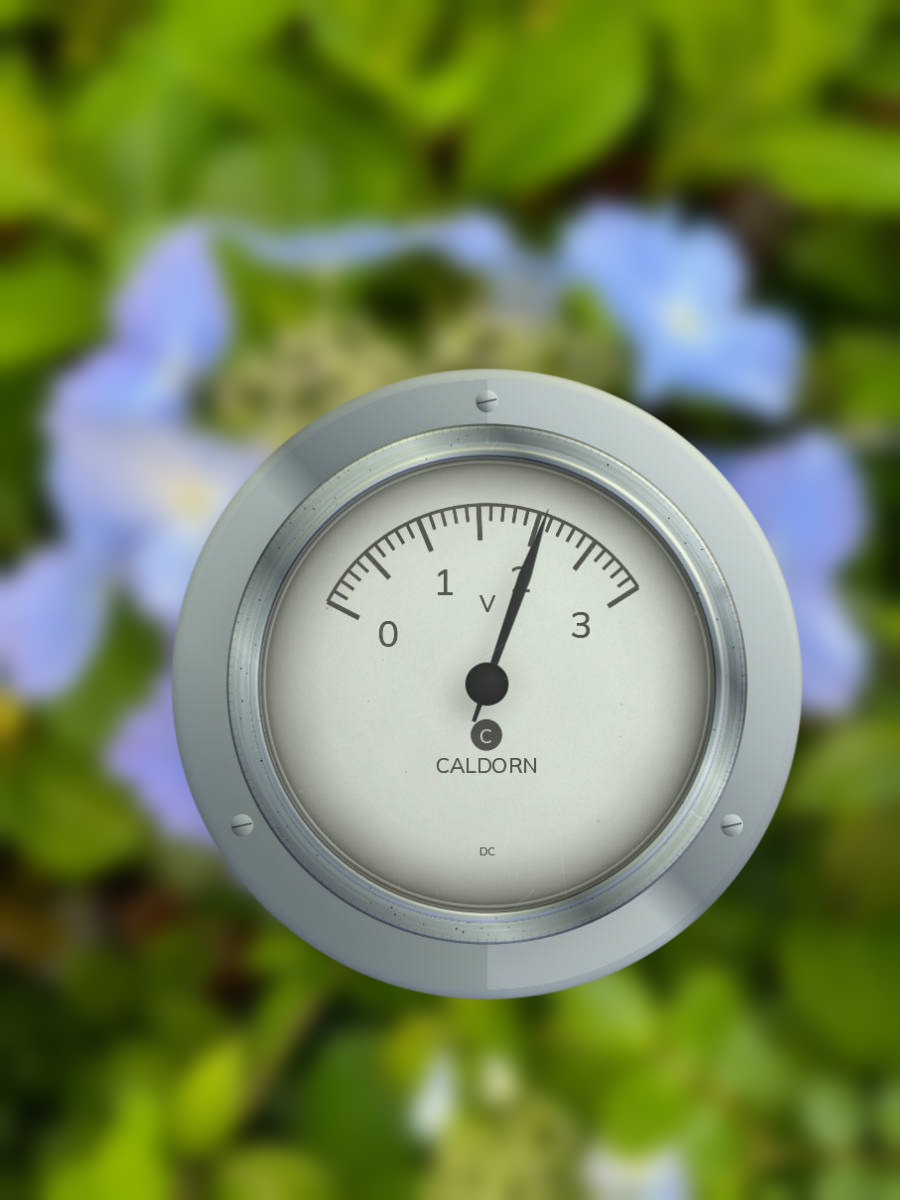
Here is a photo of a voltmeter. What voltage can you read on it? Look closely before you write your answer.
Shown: 2.05 V
